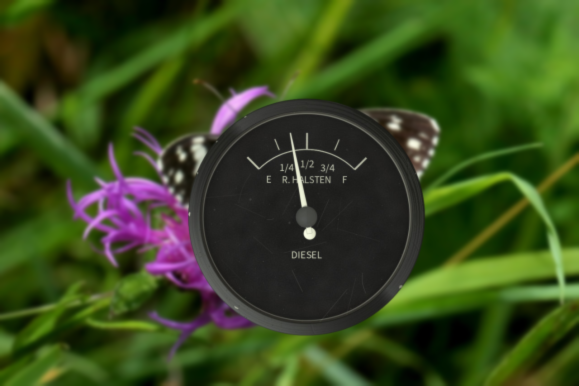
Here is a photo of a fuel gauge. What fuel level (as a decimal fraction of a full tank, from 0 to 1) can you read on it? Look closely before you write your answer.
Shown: 0.375
